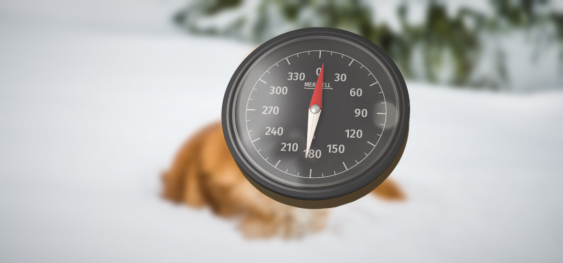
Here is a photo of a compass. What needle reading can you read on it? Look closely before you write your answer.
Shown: 5 °
